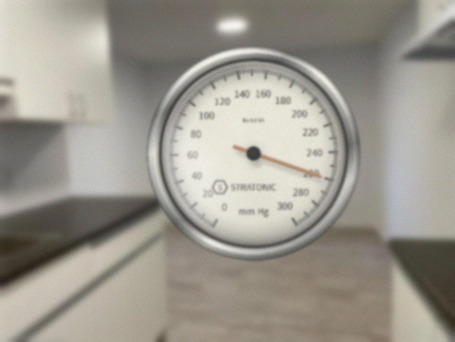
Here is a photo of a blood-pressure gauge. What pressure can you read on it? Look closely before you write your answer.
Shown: 260 mmHg
